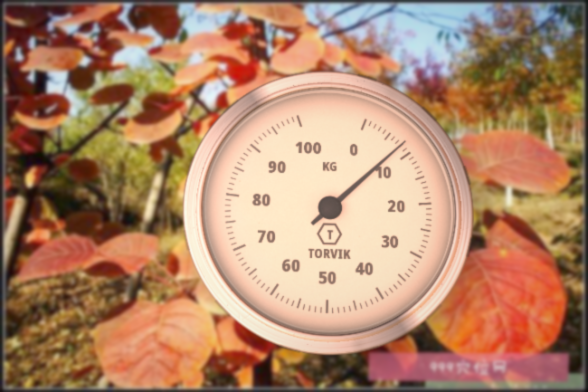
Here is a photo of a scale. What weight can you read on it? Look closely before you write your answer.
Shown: 8 kg
